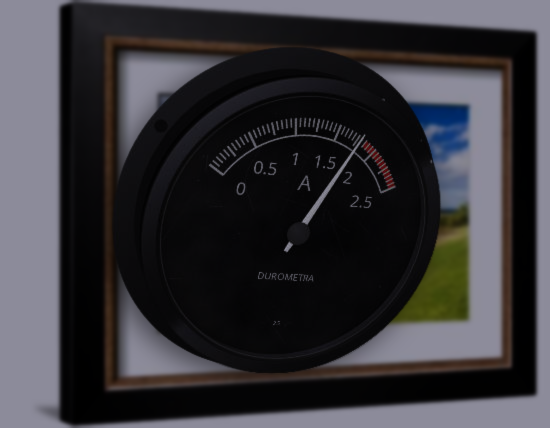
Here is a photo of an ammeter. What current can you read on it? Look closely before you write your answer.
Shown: 1.75 A
